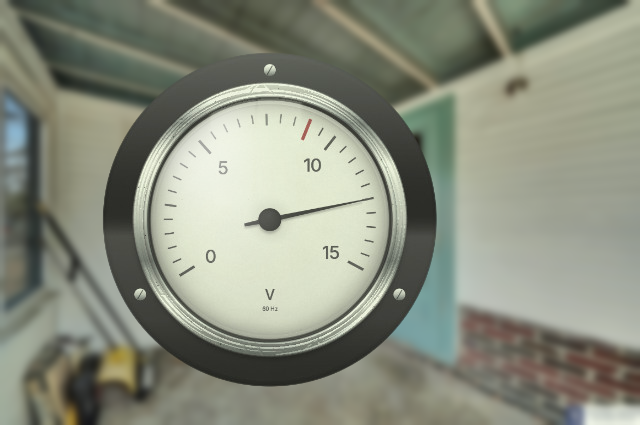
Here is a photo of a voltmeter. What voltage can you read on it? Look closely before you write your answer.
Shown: 12.5 V
